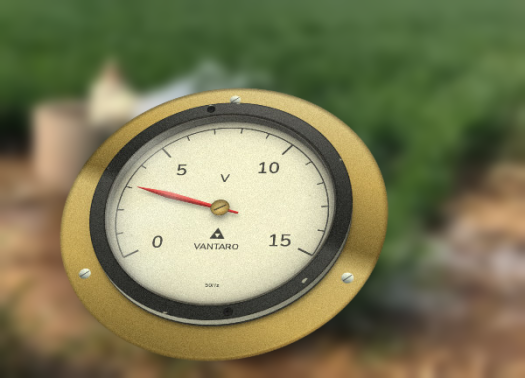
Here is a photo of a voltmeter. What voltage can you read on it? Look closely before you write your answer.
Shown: 3 V
